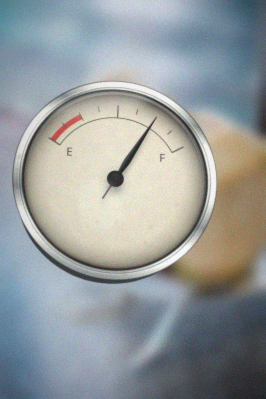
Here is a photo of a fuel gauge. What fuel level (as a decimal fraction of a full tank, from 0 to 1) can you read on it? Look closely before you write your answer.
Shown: 0.75
